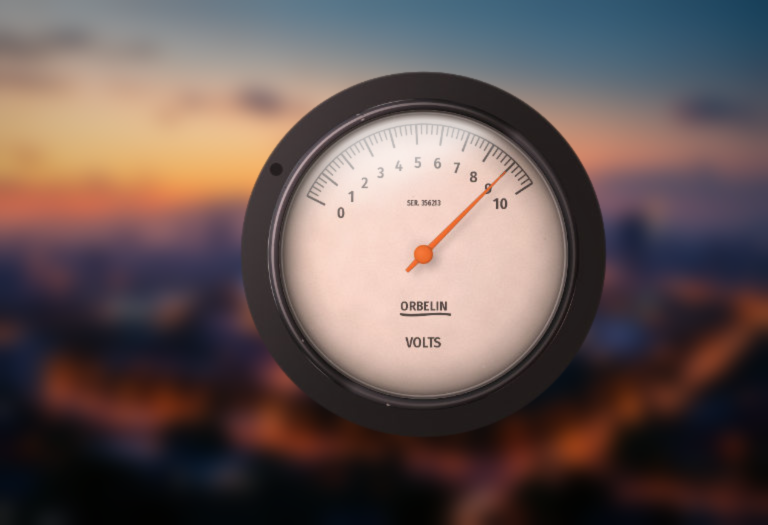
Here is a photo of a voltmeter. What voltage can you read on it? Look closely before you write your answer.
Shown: 9 V
